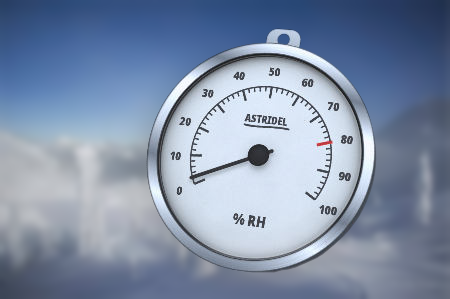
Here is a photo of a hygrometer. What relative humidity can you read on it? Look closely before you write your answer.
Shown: 2 %
